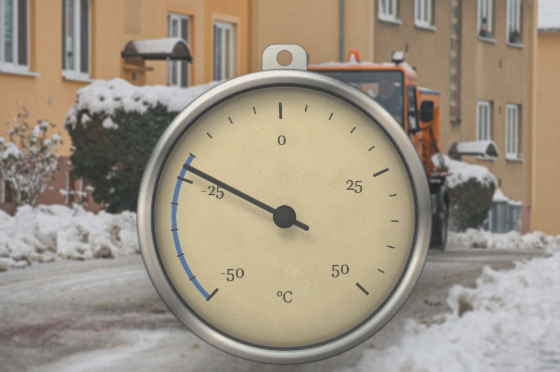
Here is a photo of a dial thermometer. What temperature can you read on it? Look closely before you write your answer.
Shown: -22.5 °C
